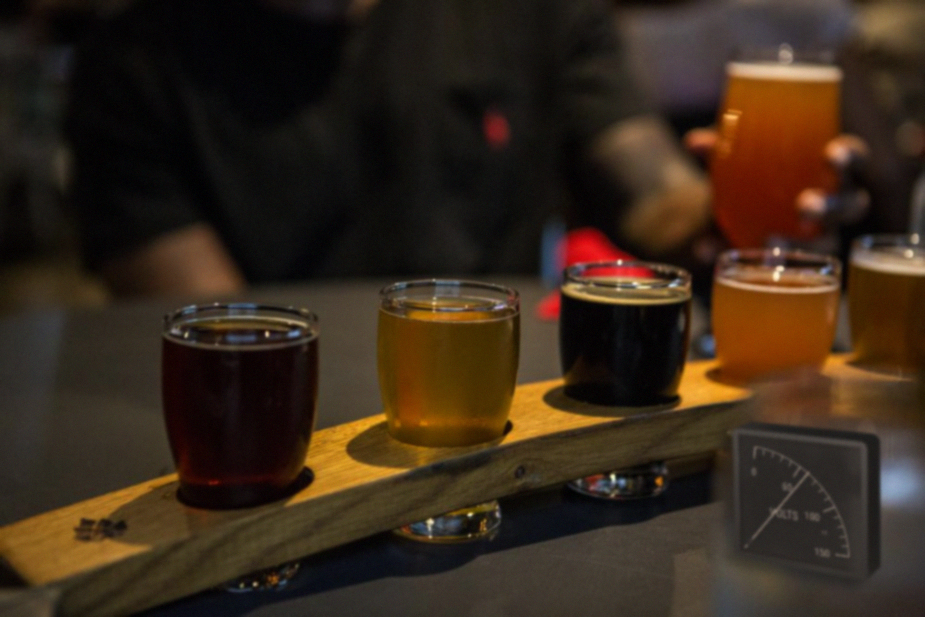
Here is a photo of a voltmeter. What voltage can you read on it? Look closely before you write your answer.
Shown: 60 V
